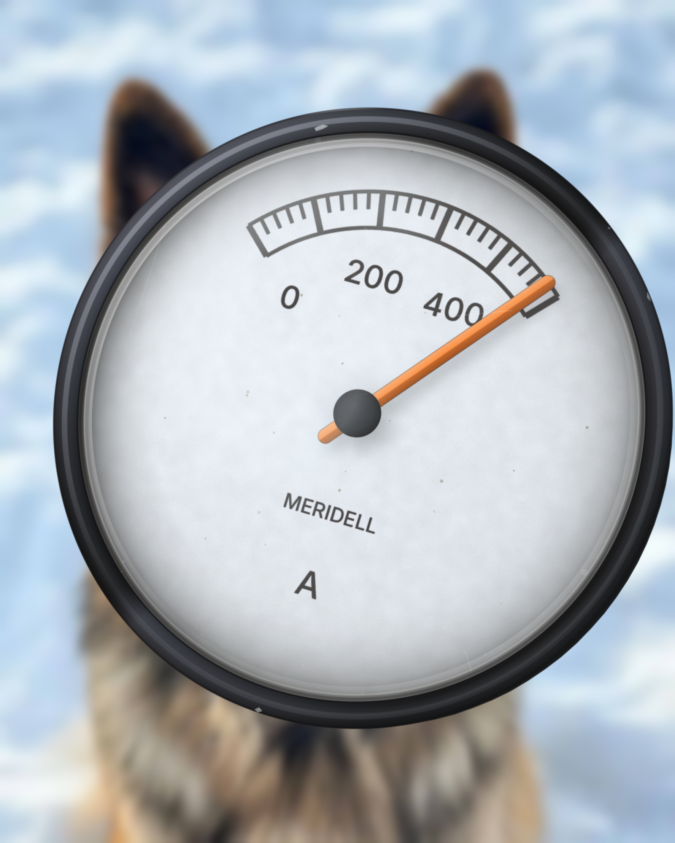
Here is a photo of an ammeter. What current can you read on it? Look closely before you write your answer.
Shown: 480 A
